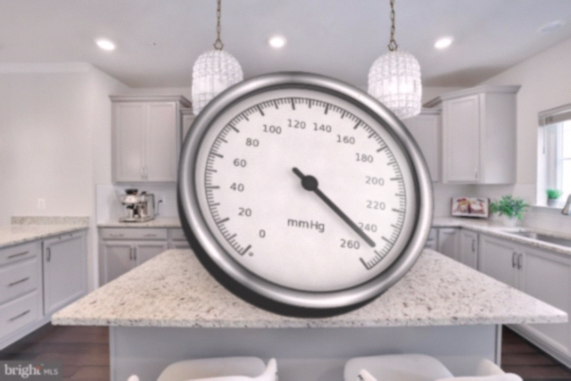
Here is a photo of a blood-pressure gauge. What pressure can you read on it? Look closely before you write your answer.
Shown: 250 mmHg
